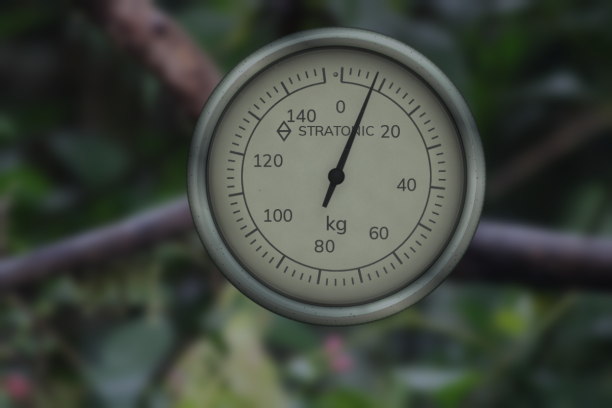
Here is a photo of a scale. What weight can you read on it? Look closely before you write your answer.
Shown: 8 kg
